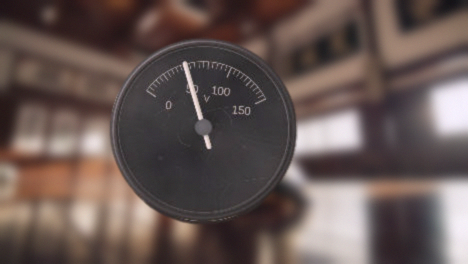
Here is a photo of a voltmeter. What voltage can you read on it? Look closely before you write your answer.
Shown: 50 V
